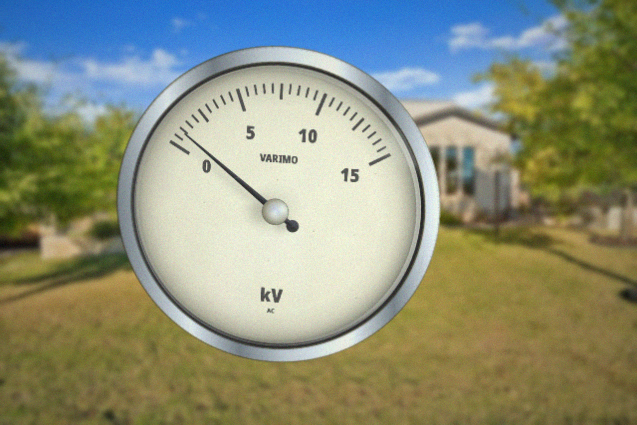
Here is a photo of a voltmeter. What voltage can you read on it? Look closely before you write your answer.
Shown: 1 kV
